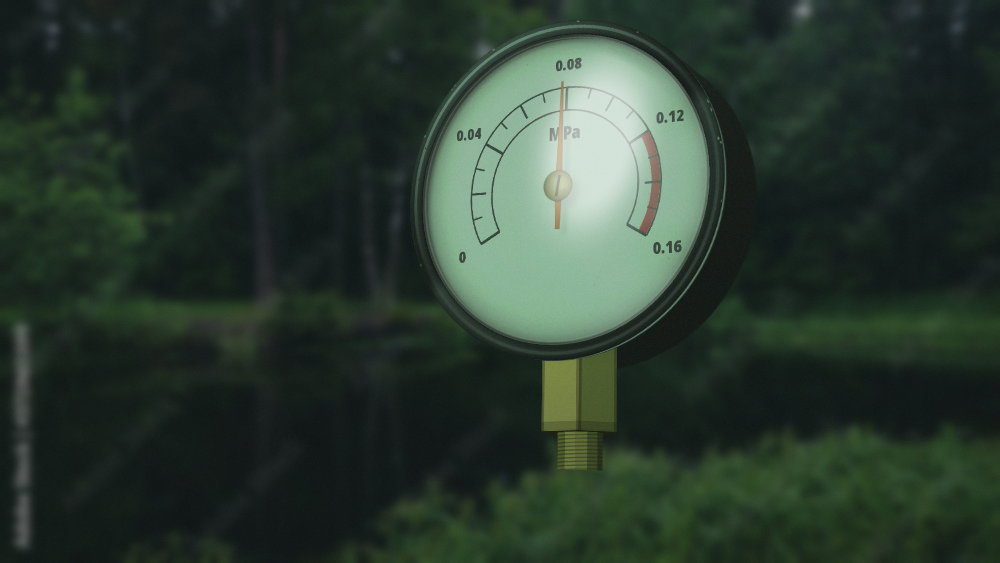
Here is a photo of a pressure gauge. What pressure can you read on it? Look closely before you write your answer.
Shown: 0.08 MPa
